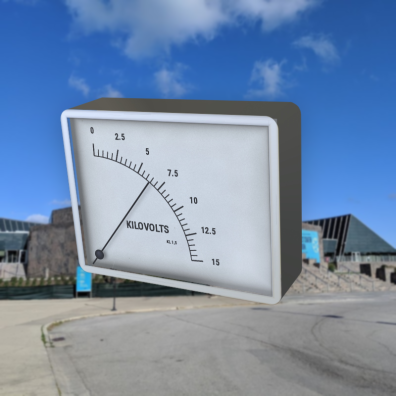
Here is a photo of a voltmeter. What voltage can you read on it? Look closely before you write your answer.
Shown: 6.5 kV
